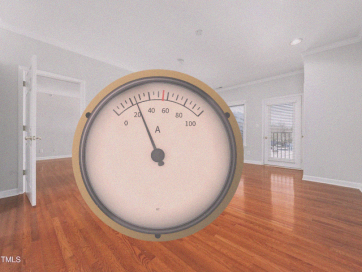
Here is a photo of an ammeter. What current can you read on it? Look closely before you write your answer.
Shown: 25 A
